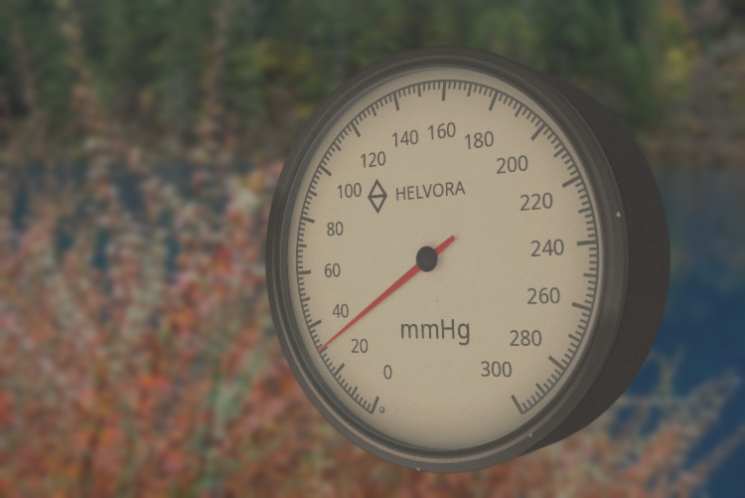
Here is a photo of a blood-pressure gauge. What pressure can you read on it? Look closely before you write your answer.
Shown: 30 mmHg
